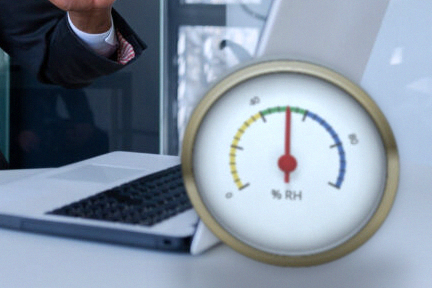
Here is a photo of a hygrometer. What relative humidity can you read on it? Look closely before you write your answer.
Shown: 52 %
